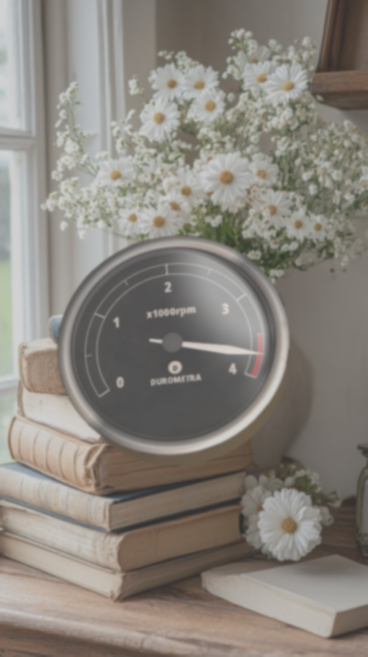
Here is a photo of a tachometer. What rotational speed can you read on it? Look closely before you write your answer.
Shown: 3750 rpm
